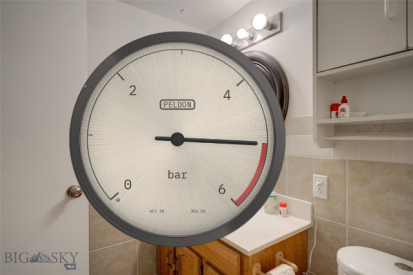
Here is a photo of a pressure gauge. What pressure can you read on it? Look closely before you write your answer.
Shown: 5 bar
